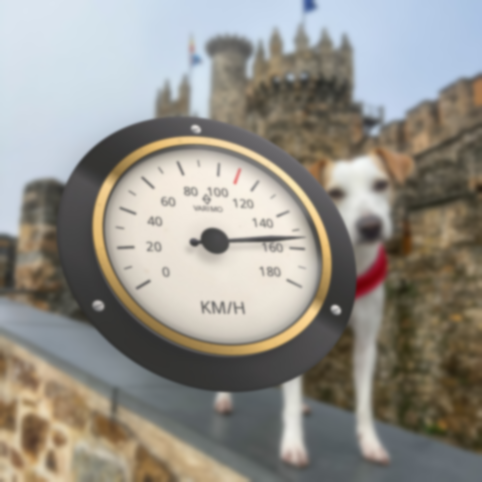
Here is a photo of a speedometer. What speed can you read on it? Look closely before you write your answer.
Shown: 155 km/h
